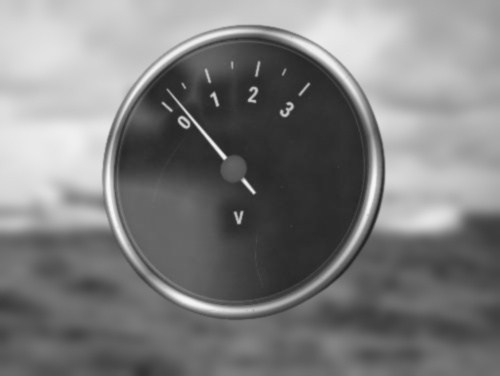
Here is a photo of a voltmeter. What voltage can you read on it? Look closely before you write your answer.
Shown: 0.25 V
